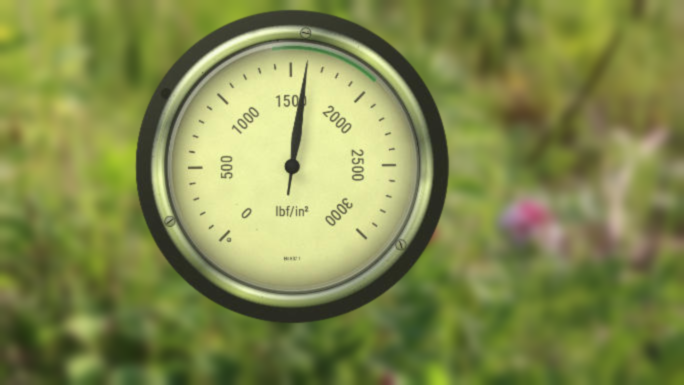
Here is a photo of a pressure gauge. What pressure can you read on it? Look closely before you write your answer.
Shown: 1600 psi
